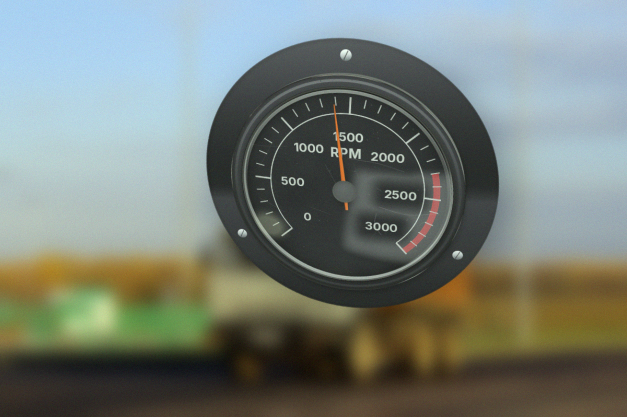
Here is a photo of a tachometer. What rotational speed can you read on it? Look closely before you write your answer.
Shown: 1400 rpm
